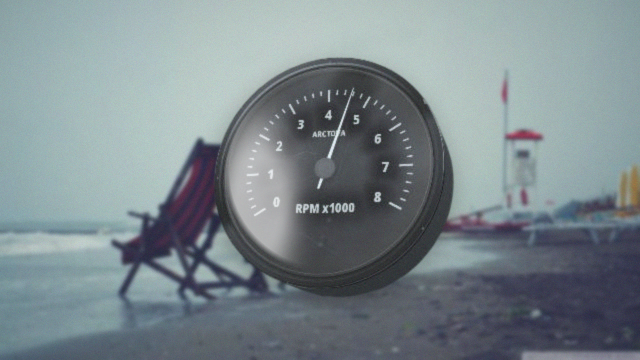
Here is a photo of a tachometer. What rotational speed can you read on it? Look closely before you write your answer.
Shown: 4600 rpm
